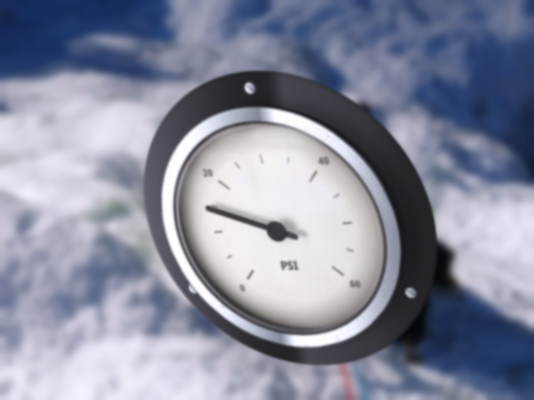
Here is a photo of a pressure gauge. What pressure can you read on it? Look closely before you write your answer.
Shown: 15 psi
